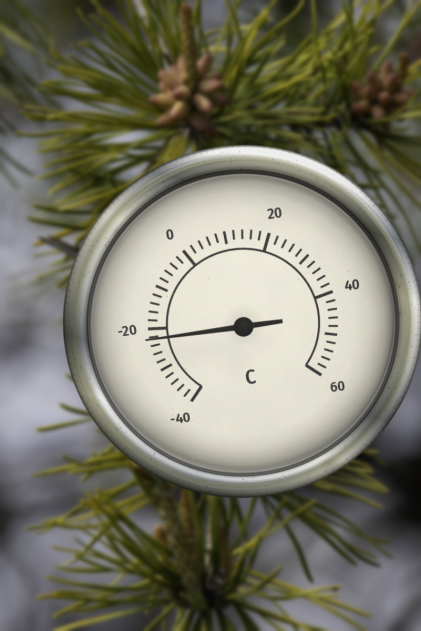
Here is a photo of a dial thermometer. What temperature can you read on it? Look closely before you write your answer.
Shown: -22 °C
